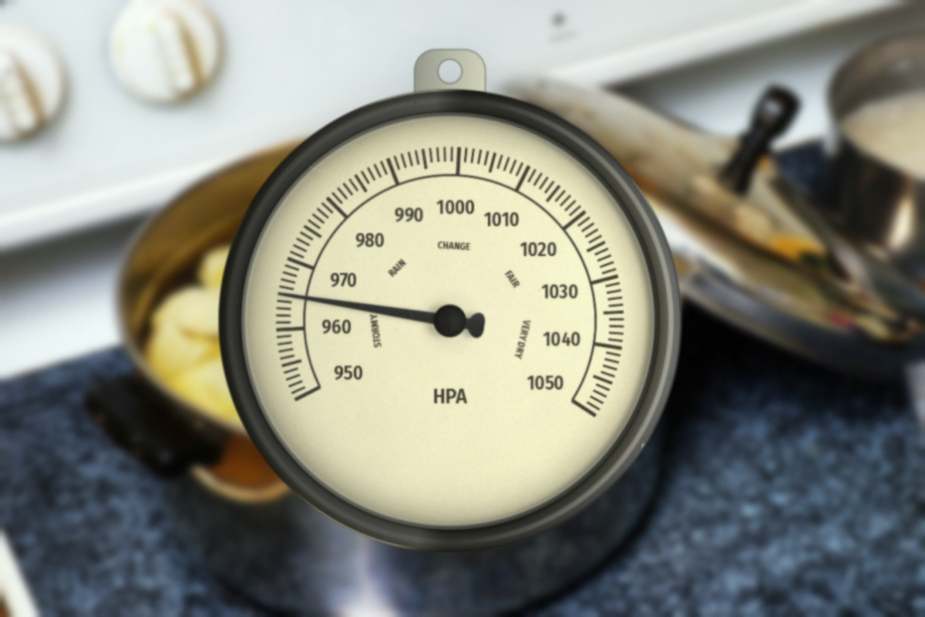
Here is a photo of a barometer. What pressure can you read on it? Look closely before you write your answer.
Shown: 965 hPa
